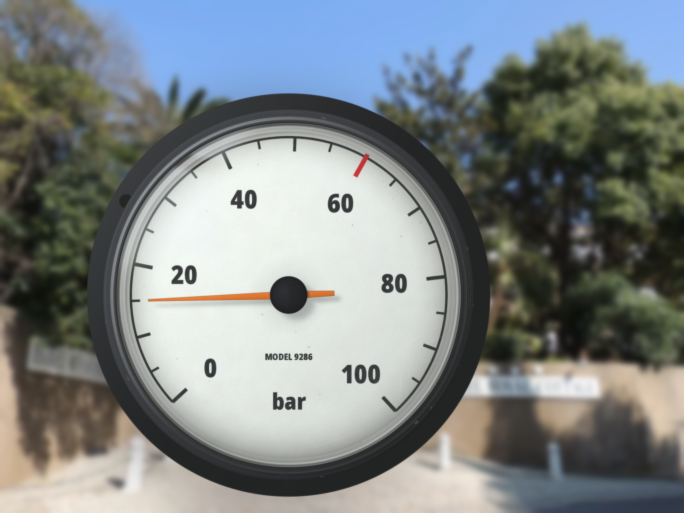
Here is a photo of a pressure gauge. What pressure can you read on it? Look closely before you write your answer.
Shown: 15 bar
